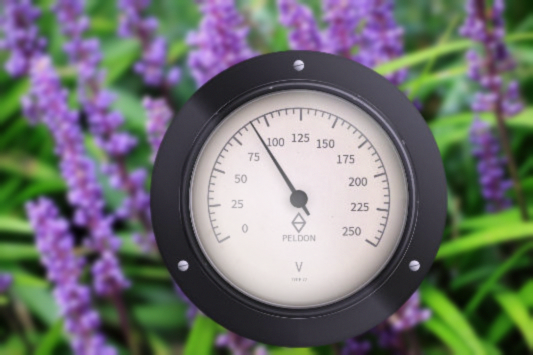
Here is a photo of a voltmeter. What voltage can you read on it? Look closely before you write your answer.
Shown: 90 V
